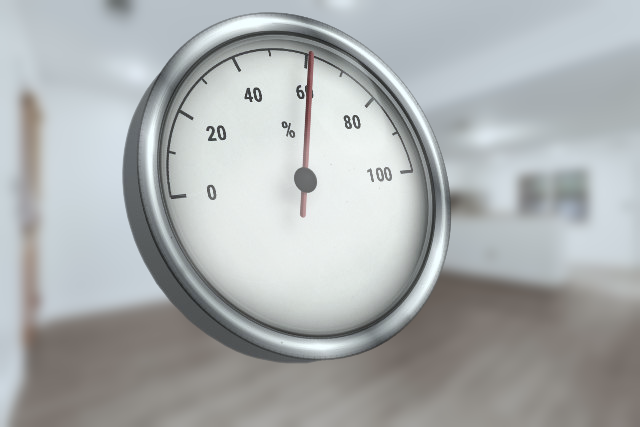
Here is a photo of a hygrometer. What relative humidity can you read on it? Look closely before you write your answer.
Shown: 60 %
